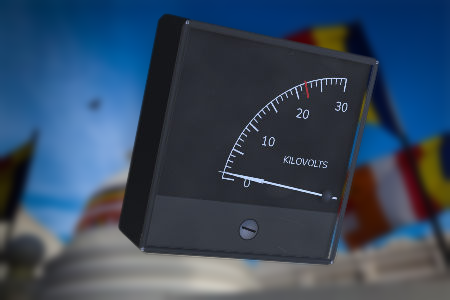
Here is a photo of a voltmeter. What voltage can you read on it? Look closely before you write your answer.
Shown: 1 kV
